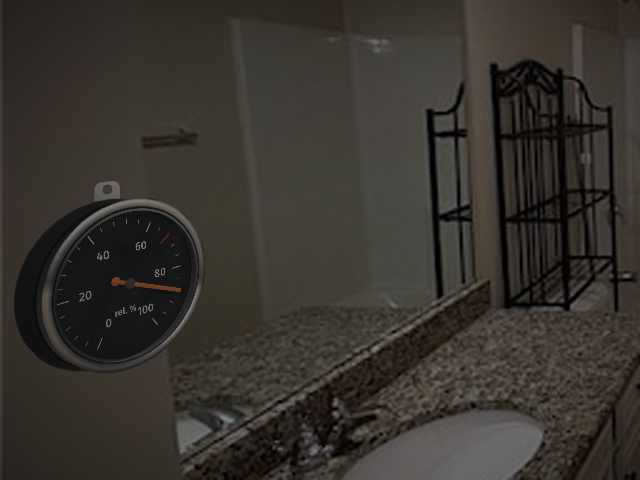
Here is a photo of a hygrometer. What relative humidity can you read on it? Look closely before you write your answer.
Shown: 88 %
